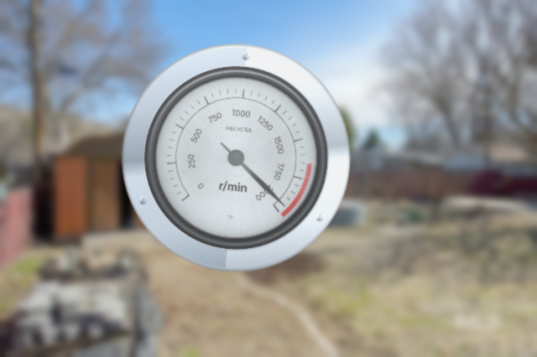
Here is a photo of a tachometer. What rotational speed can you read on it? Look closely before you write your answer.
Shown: 1950 rpm
